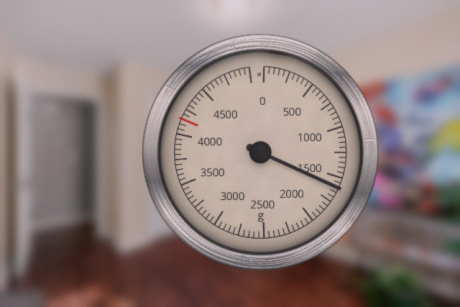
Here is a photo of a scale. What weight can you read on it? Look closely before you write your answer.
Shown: 1600 g
